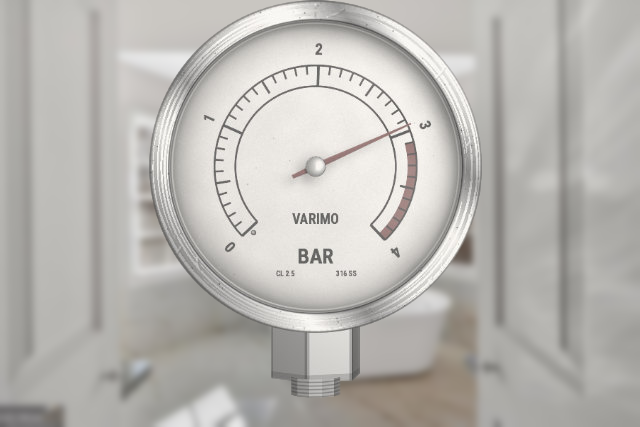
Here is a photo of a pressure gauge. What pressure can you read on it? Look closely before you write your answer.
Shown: 2.95 bar
